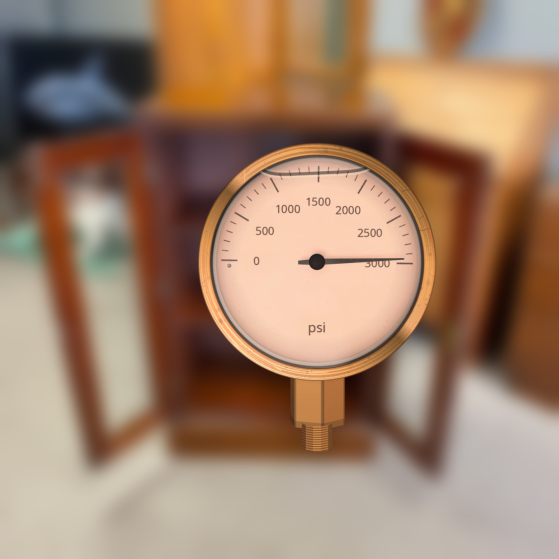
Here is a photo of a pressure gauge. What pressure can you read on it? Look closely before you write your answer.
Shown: 2950 psi
